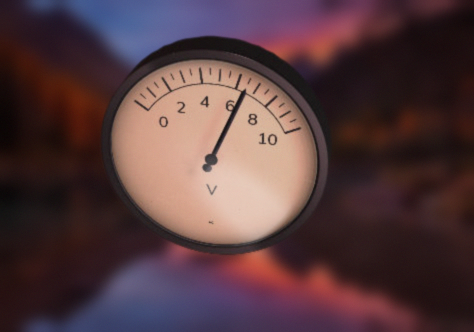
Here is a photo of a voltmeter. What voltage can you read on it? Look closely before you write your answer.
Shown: 6.5 V
